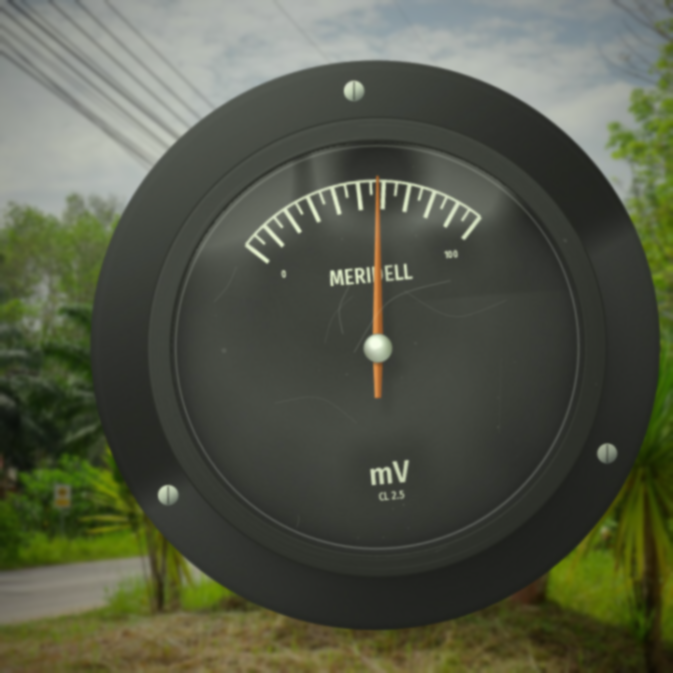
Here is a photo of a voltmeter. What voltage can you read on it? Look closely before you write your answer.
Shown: 57.5 mV
